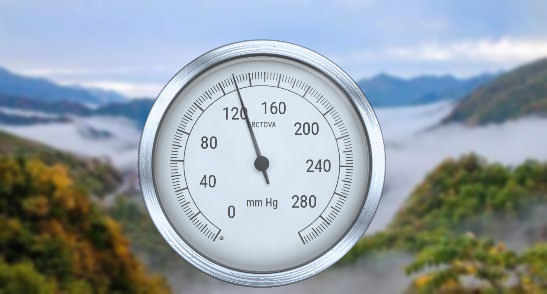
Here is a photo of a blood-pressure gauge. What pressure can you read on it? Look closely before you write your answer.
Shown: 130 mmHg
